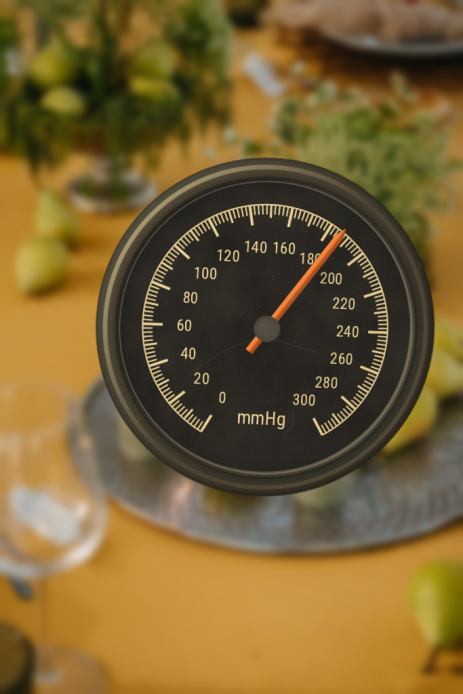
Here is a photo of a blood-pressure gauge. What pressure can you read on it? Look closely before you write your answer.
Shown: 186 mmHg
